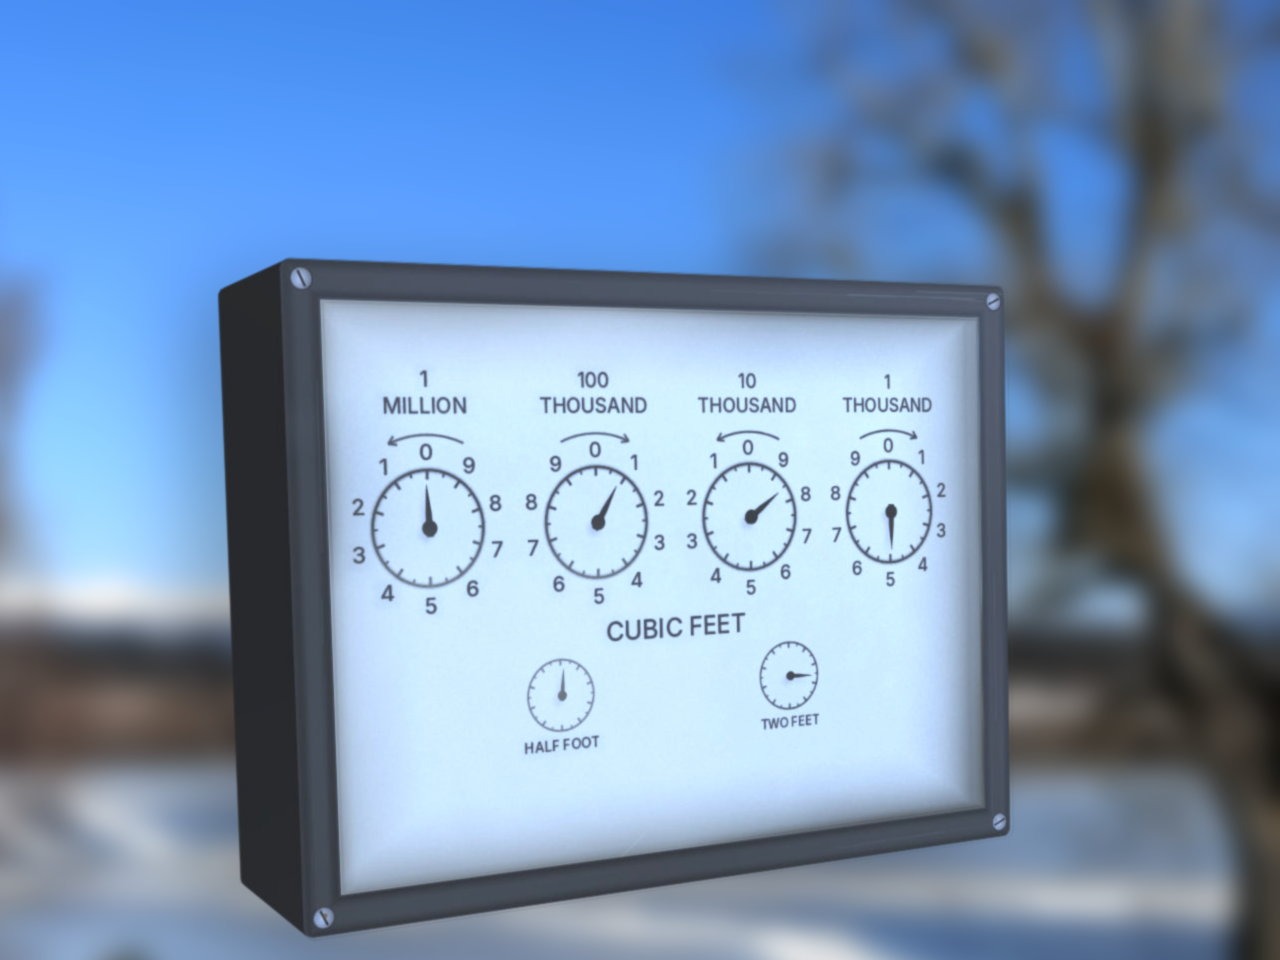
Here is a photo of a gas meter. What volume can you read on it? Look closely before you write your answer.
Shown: 8500 ft³
